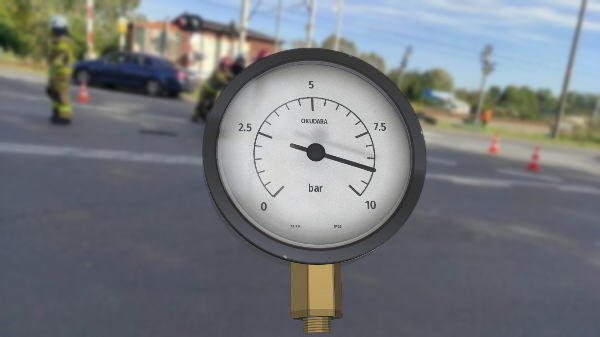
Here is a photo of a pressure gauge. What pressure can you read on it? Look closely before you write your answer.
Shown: 9 bar
